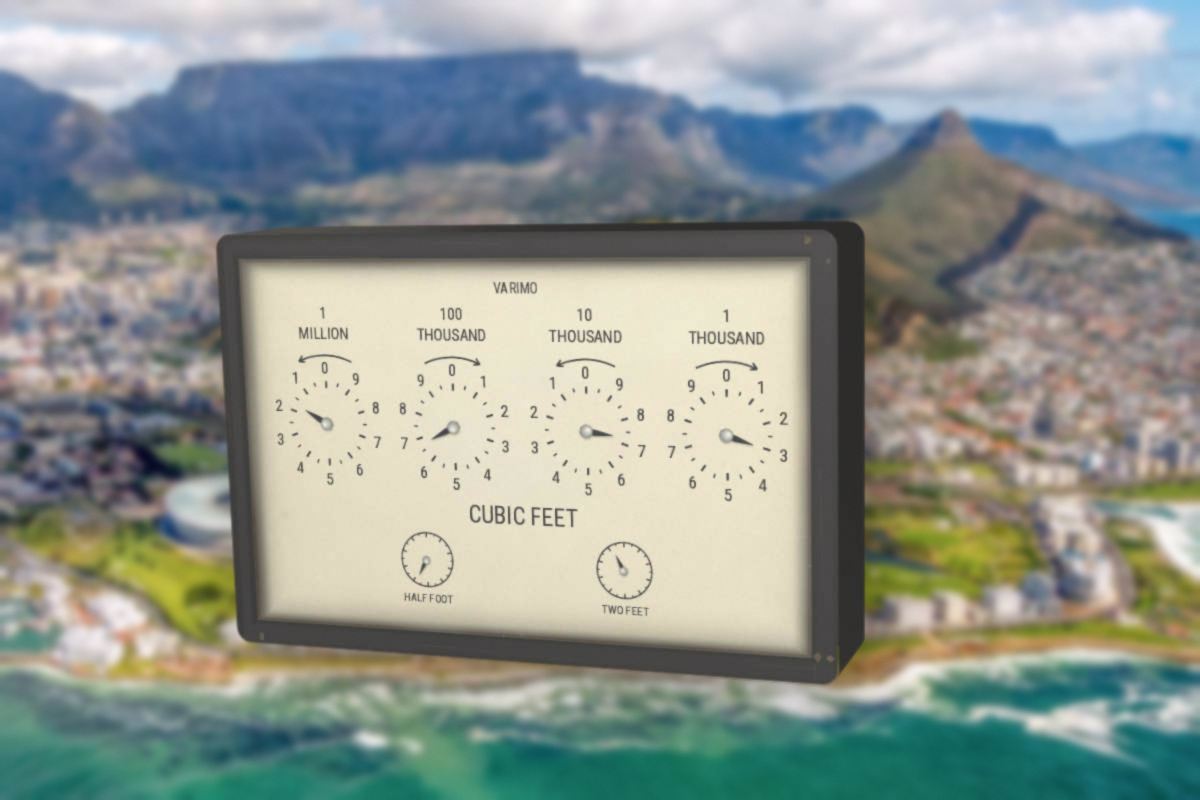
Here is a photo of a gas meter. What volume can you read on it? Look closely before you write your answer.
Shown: 167300 ft³
